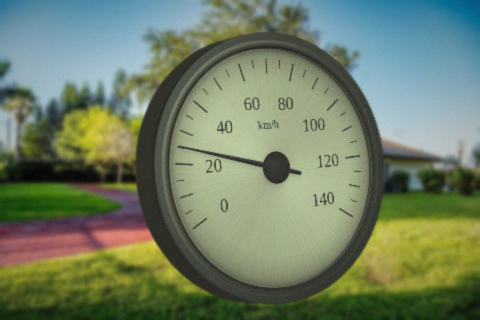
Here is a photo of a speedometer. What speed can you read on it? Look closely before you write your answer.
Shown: 25 km/h
